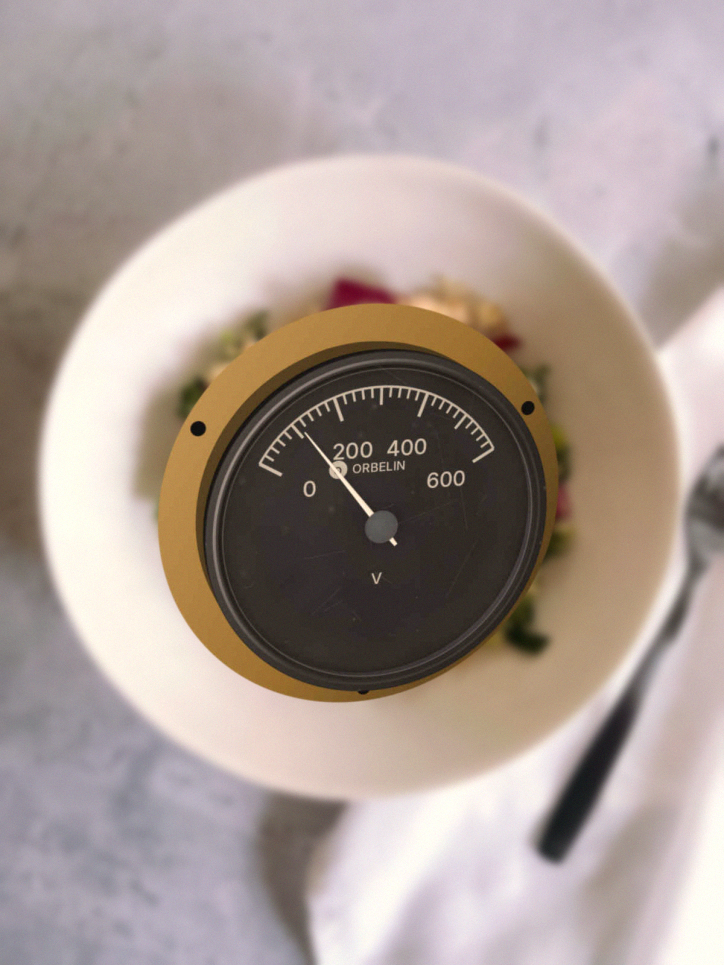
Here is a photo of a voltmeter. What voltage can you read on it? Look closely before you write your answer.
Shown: 110 V
